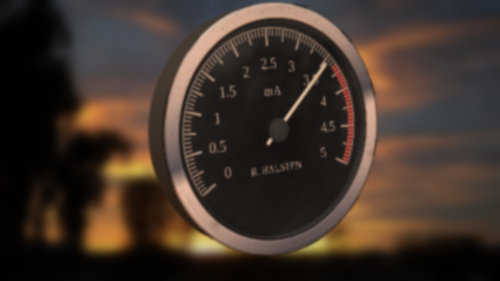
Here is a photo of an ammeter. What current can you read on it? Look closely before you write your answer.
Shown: 3.5 mA
